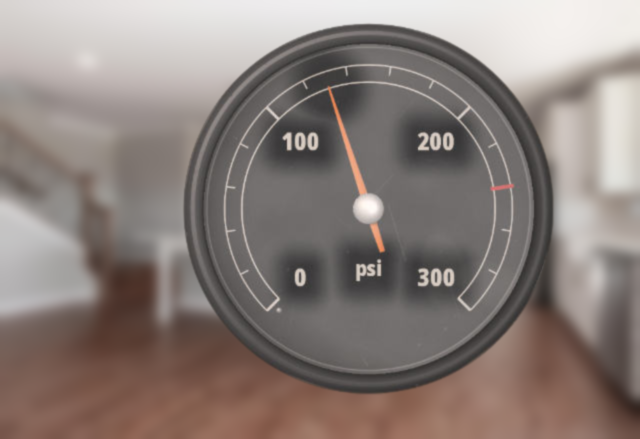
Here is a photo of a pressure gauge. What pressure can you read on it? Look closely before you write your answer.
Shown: 130 psi
